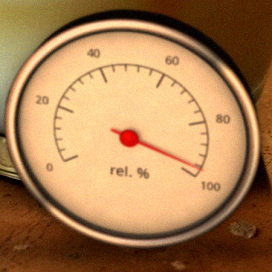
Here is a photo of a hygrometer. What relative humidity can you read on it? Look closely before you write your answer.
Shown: 96 %
